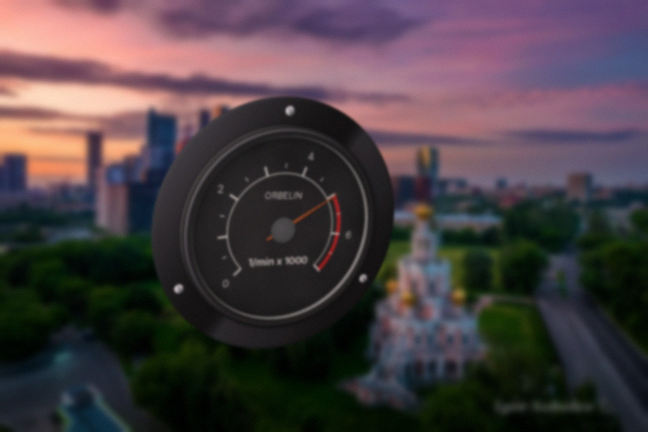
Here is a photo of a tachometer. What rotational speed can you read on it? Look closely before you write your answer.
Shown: 5000 rpm
